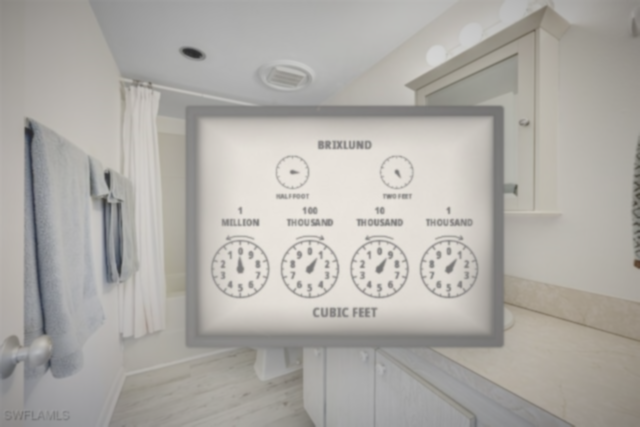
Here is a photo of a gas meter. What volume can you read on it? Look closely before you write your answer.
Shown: 9100 ft³
